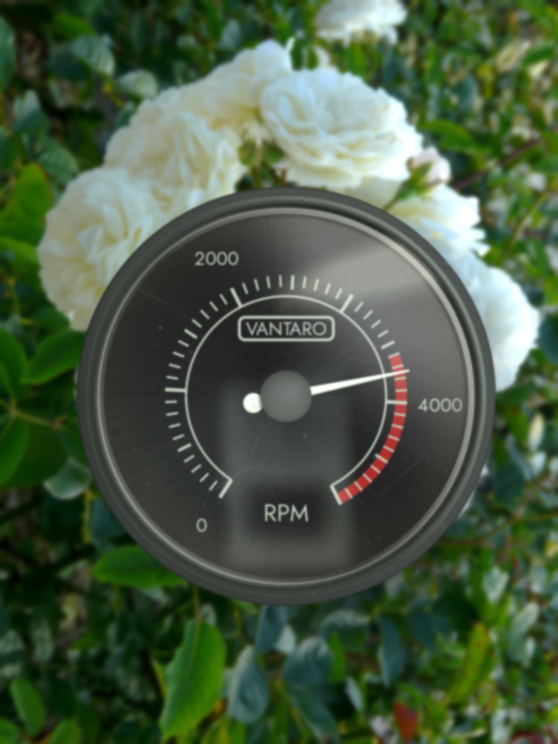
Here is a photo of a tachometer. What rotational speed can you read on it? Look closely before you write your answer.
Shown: 3750 rpm
